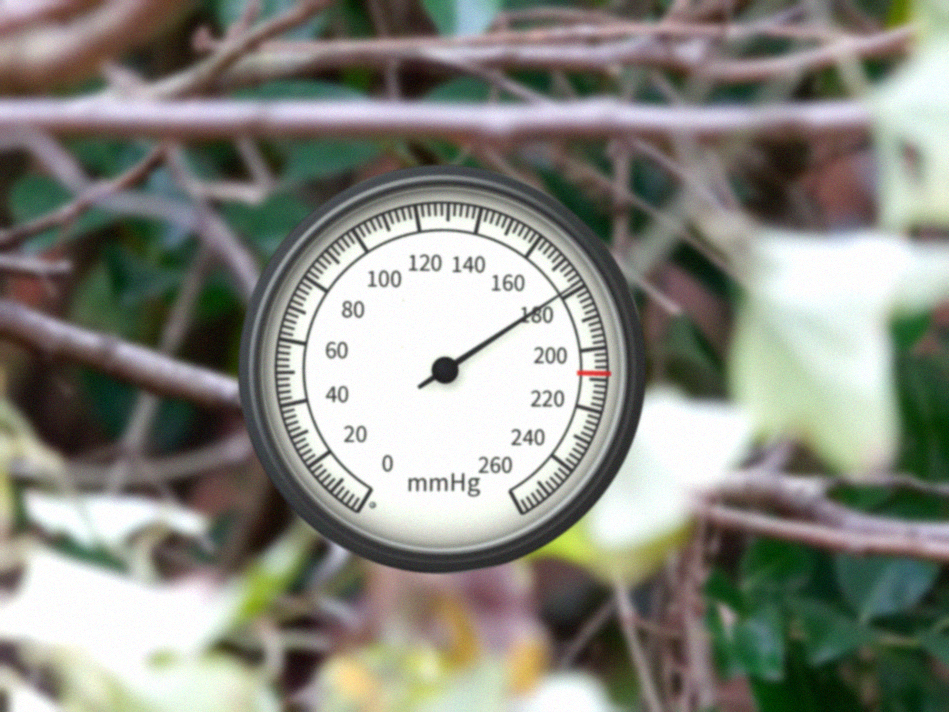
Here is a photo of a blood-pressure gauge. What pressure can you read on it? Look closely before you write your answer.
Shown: 178 mmHg
